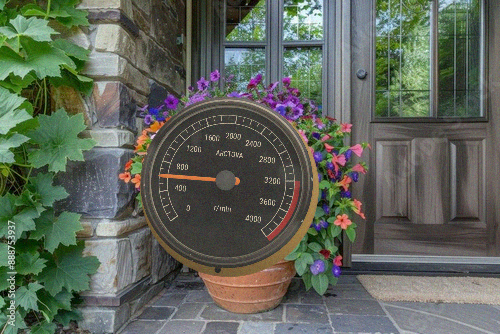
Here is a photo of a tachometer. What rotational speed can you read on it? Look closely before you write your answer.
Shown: 600 rpm
